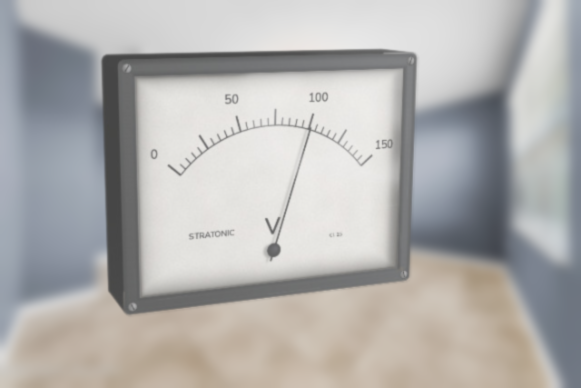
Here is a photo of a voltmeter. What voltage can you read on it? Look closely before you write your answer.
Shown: 100 V
